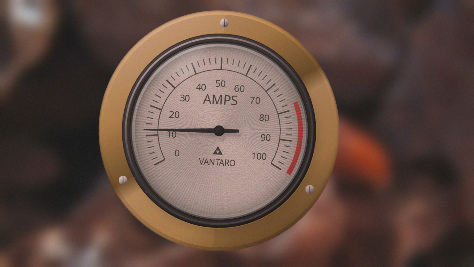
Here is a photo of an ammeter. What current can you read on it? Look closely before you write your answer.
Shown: 12 A
